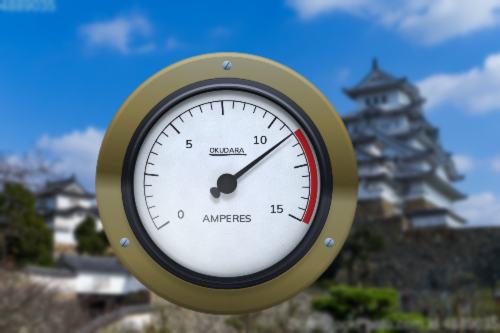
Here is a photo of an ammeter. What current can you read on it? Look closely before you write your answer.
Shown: 11 A
